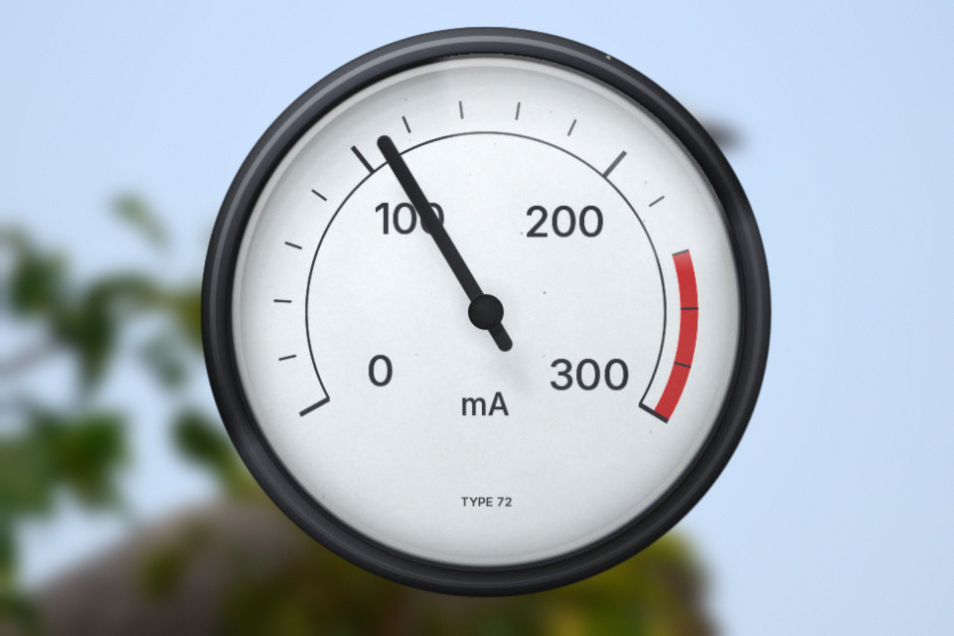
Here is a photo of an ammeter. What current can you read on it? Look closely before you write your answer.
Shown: 110 mA
